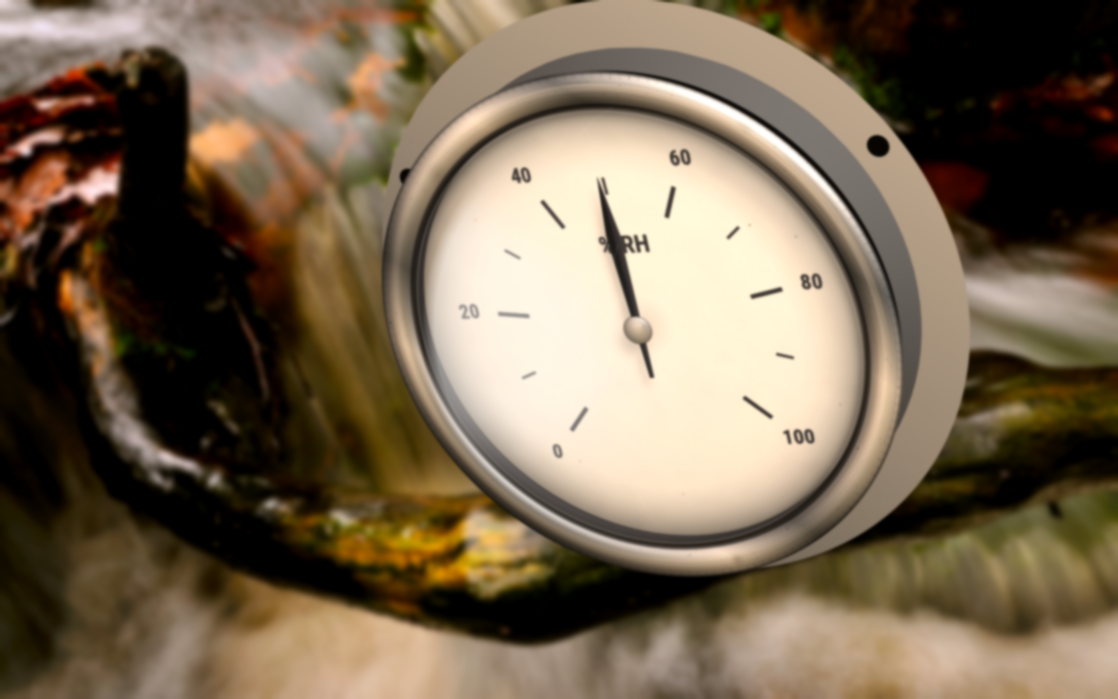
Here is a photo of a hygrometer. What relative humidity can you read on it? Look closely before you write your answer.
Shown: 50 %
